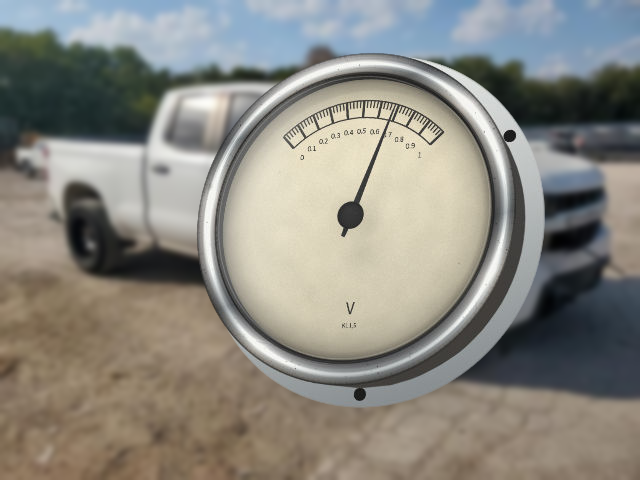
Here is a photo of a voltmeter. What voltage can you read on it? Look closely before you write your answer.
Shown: 0.7 V
